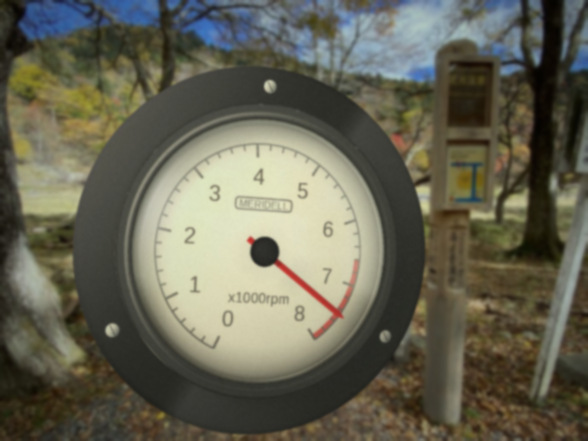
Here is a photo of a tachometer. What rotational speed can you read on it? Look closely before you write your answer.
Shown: 7500 rpm
